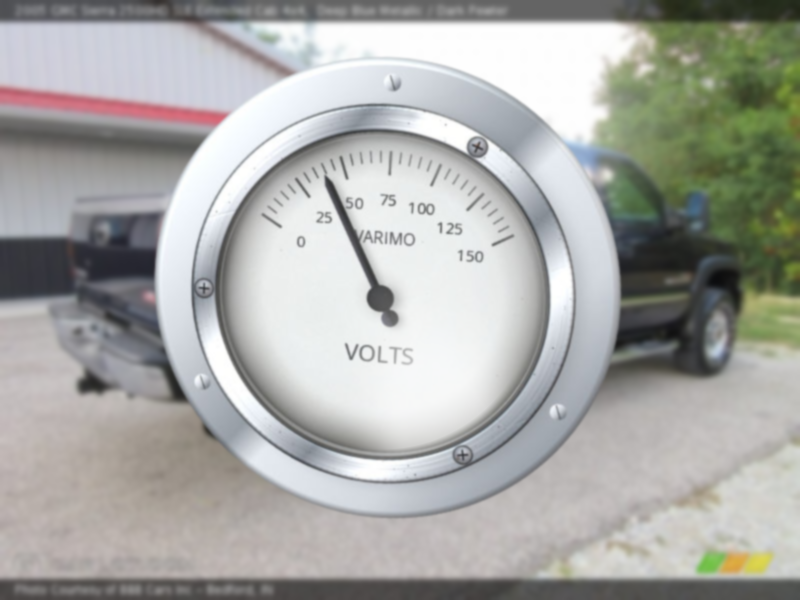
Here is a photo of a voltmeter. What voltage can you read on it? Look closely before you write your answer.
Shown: 40 V
